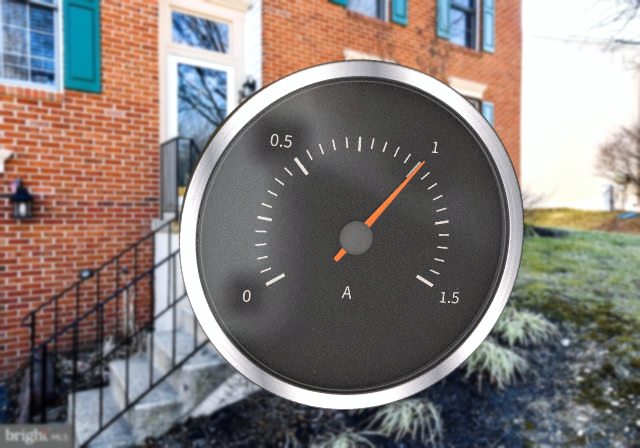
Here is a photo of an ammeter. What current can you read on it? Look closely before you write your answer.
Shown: 1 A
